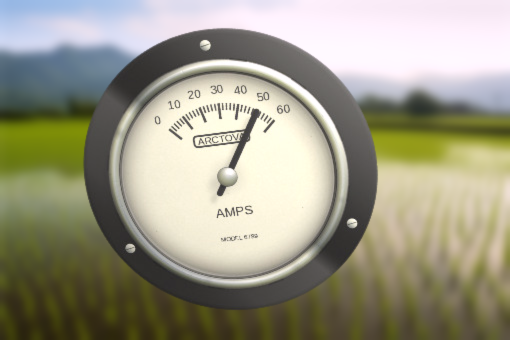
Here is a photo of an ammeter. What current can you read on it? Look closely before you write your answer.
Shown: 50 A
